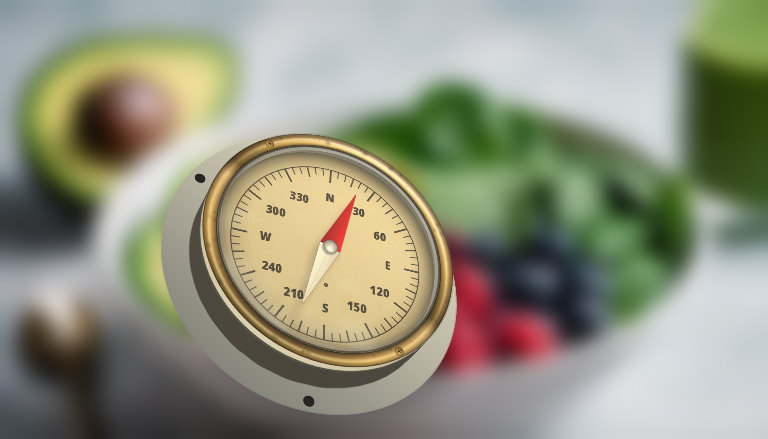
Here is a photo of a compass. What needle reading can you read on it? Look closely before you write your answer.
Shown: 20 °
